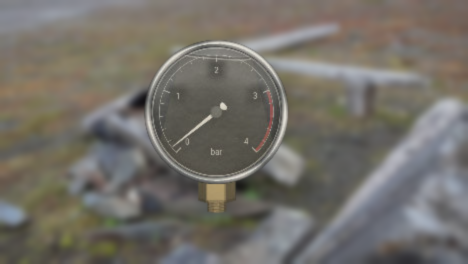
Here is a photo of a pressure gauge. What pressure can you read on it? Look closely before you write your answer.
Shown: 0.1 bar
